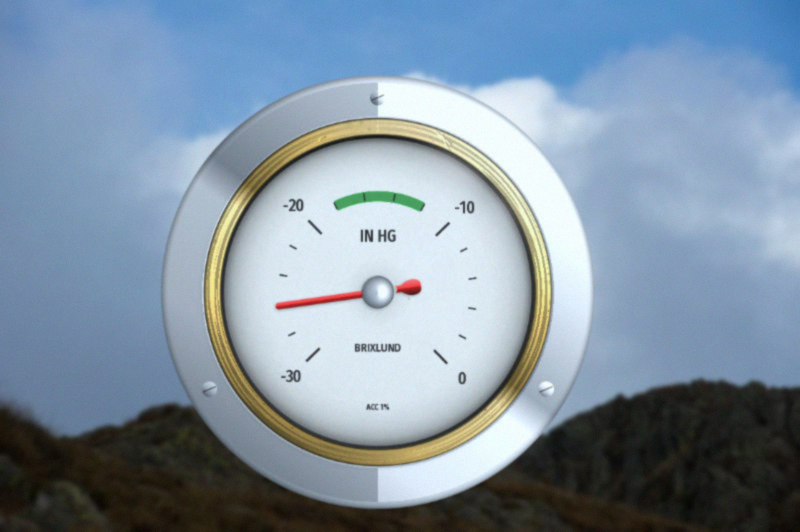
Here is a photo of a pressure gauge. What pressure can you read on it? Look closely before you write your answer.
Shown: -26 inHg
